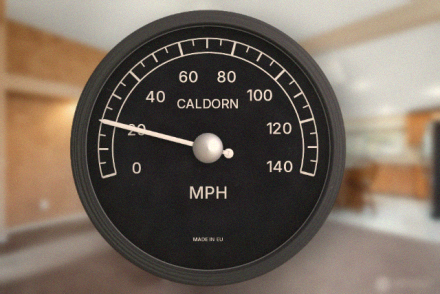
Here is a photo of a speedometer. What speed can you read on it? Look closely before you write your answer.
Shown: 20 mph
